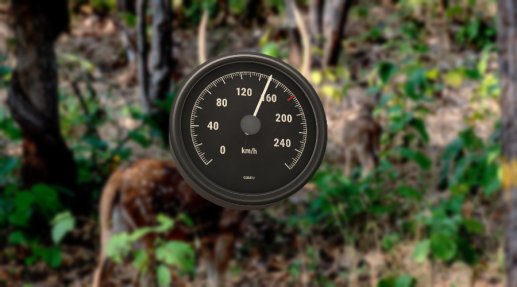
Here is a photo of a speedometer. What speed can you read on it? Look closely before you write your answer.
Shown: 150 km/h
